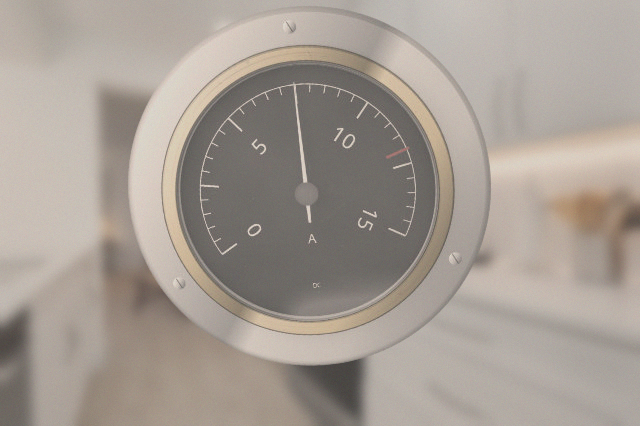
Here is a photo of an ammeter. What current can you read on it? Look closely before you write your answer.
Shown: 7.5 A
